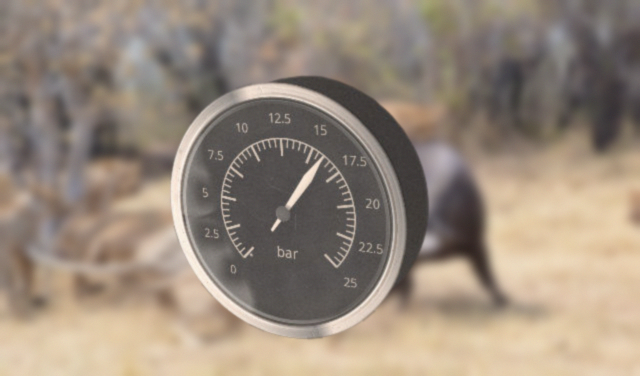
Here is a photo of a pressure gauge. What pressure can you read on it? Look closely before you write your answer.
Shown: 16 bar
